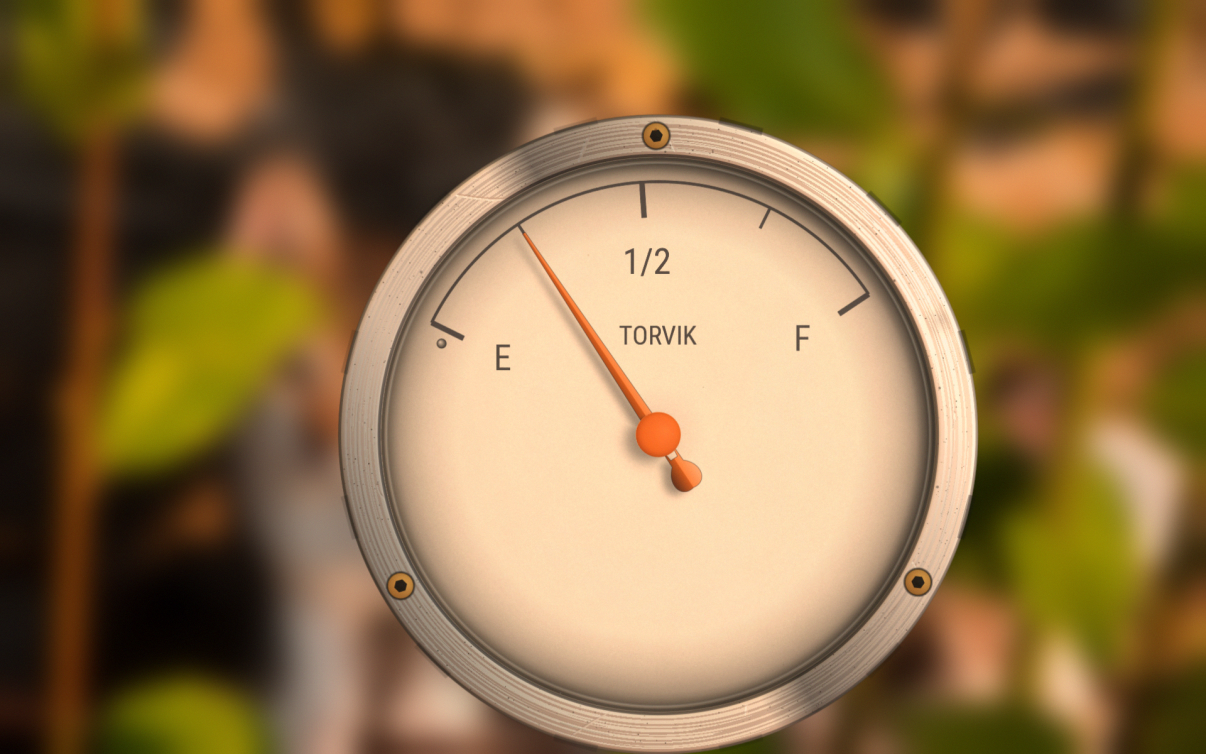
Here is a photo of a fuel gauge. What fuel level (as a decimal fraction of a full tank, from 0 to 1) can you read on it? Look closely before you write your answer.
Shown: 0.25
